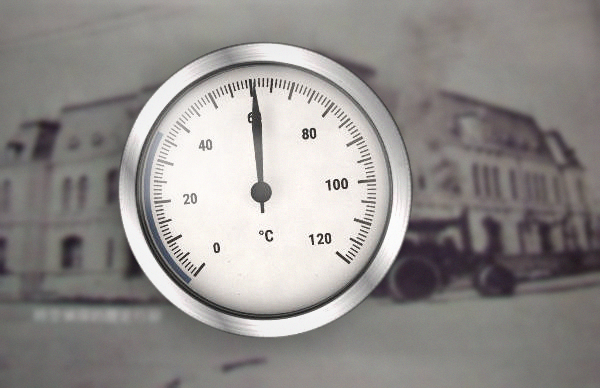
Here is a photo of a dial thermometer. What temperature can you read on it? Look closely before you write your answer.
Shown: 61 °C
